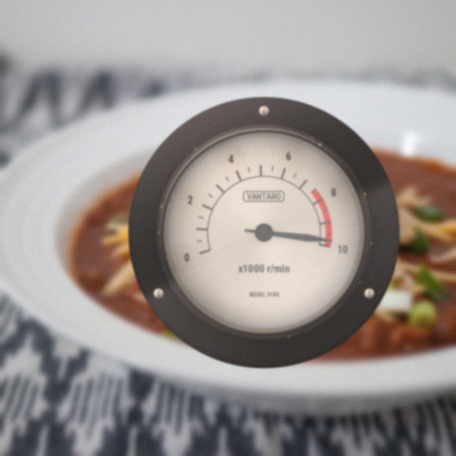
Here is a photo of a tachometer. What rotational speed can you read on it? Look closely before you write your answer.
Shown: 9750 rpm
